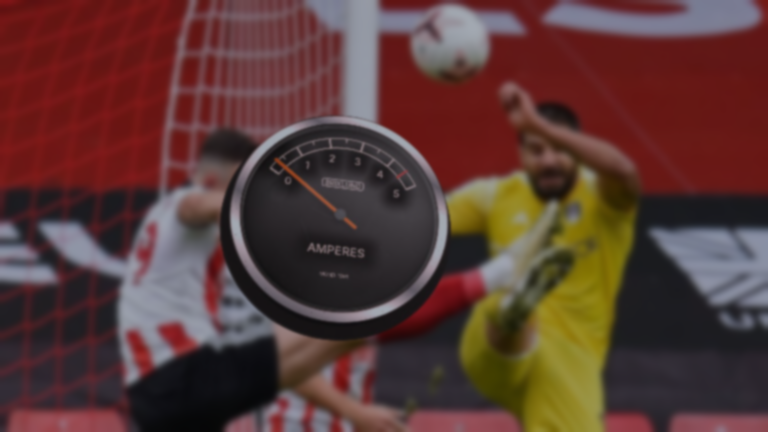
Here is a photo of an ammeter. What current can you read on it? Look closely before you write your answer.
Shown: 0.25 A
